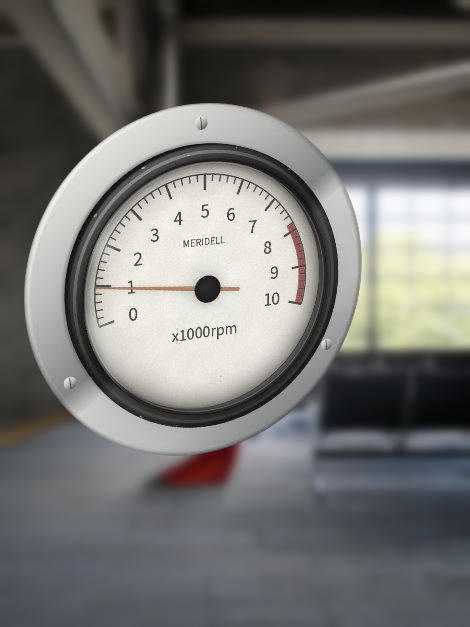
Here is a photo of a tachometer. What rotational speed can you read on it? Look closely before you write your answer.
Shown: 1000 rpm
